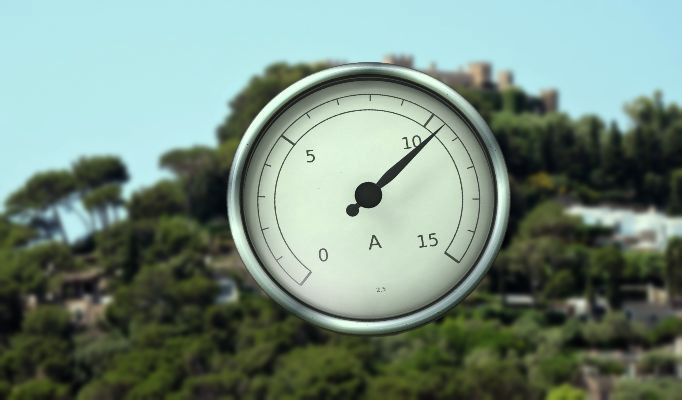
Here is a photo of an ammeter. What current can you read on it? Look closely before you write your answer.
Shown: 10.5 A
